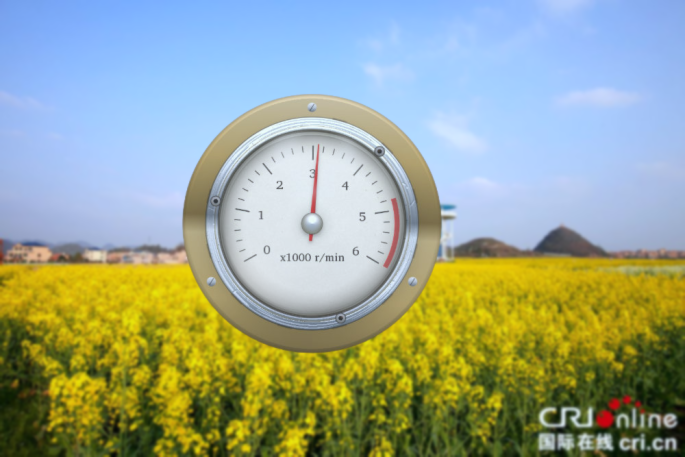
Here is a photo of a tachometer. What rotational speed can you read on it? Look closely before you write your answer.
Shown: 3100 rpm
